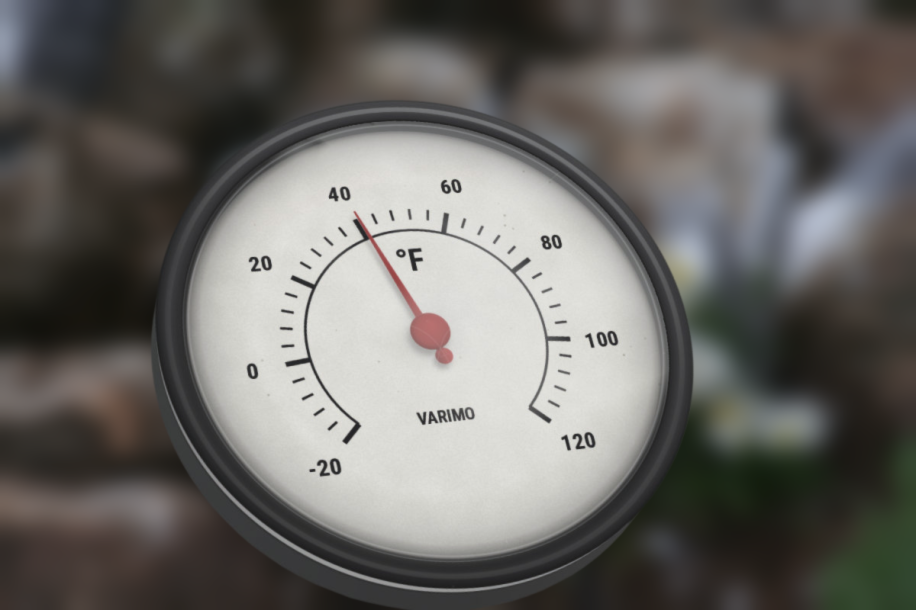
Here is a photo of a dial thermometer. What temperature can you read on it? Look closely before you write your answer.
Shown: 40 °F
